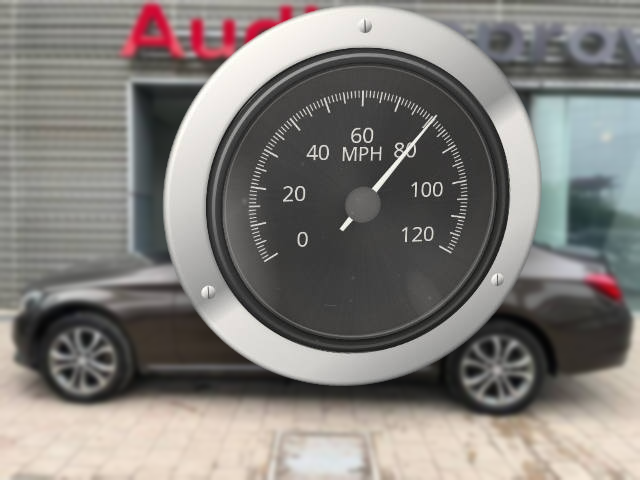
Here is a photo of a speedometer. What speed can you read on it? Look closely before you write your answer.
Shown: 80 mph
